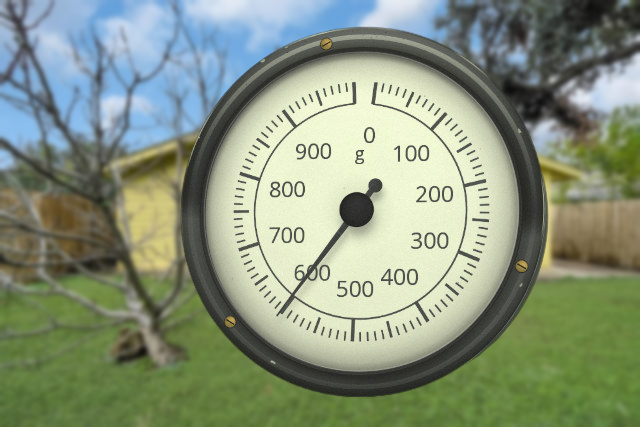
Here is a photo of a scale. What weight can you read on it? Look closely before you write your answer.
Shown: 600 g
